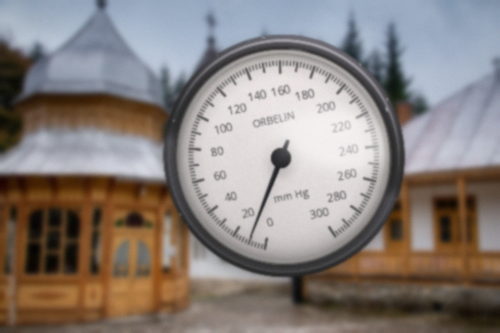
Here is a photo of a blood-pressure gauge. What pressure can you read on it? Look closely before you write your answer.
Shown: 10 mmHg
